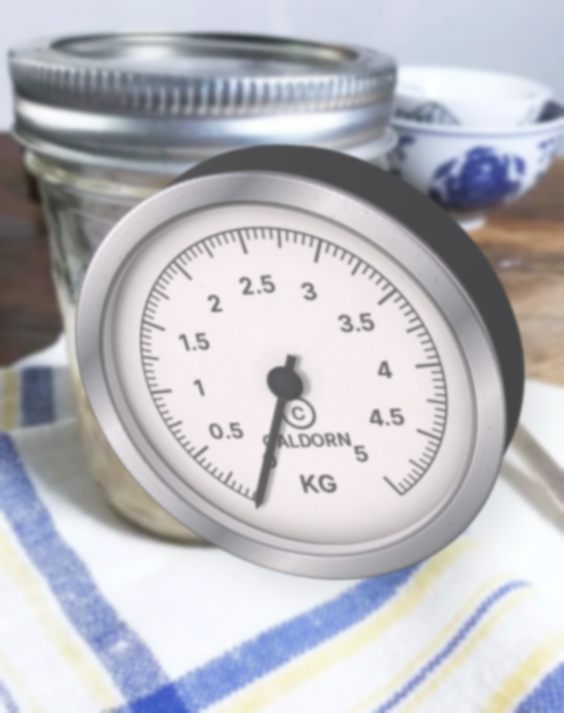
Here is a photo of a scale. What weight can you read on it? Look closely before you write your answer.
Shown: 0 kg
